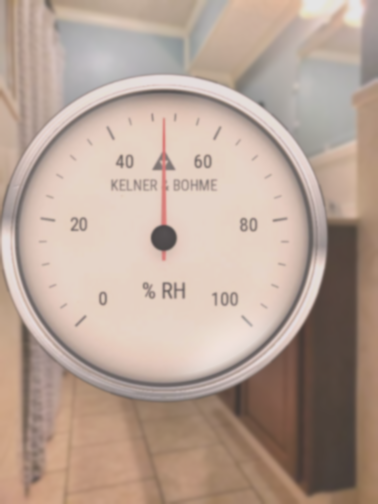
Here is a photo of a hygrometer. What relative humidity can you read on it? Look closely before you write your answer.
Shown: 50 %
